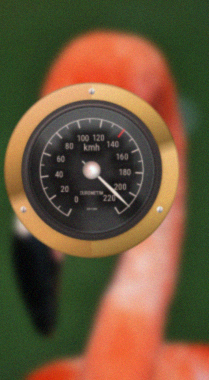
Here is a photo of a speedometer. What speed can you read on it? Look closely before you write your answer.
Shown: 210 km/h
